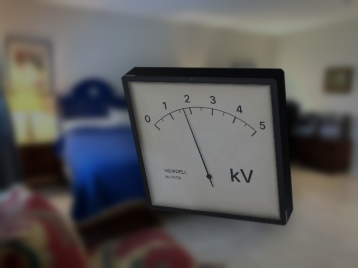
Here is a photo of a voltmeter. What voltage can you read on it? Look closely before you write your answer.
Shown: 1.75 kV
